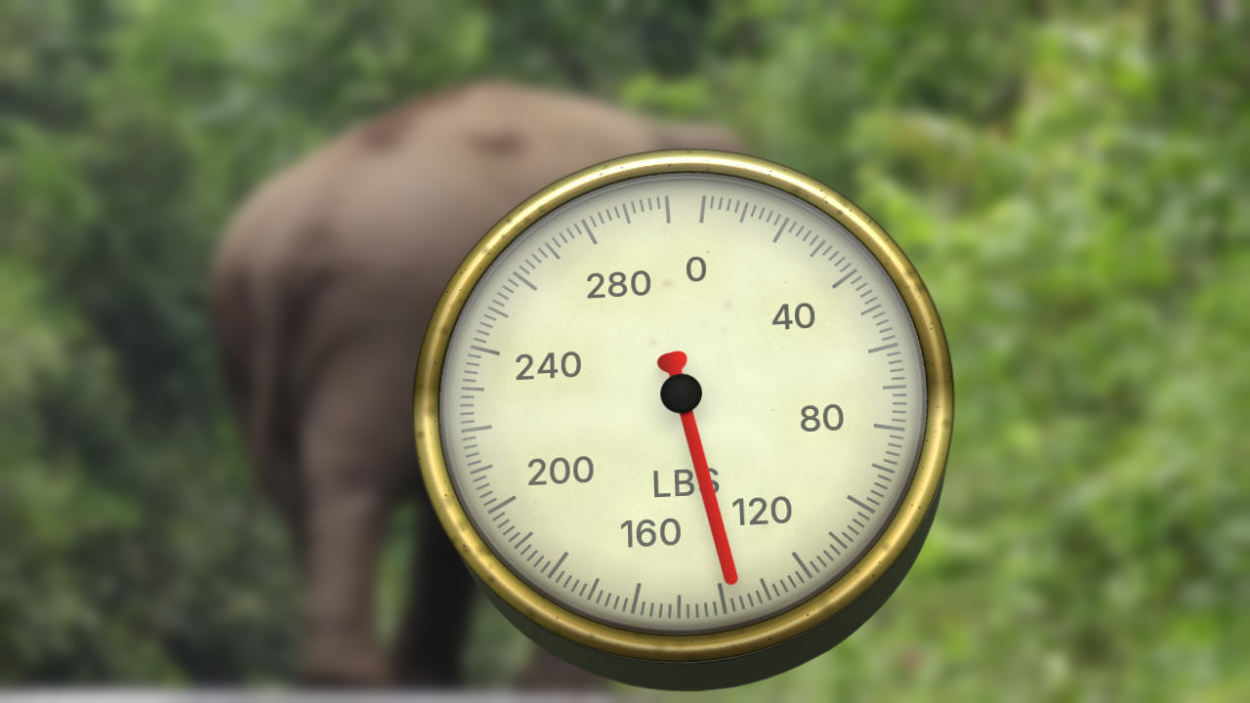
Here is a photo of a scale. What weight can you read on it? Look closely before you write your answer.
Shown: 137 lb
